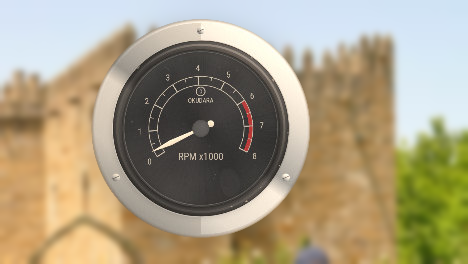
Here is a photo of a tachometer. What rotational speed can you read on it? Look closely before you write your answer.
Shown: 250 rpm
